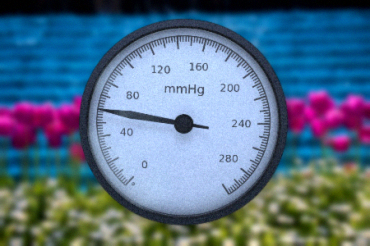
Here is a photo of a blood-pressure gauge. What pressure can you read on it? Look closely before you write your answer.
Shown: 60 mmHg
